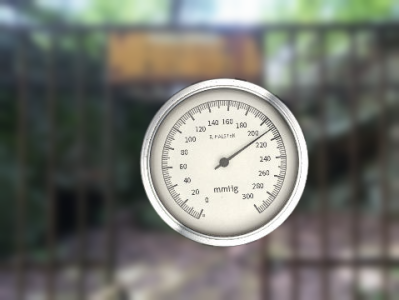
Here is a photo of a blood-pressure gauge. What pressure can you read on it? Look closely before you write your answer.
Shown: 210 mmHg
